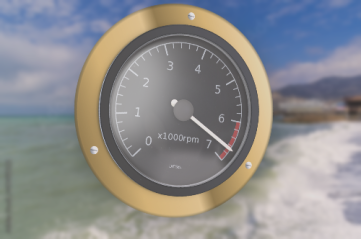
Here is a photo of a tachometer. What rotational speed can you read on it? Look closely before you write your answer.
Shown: 6700 rpm
